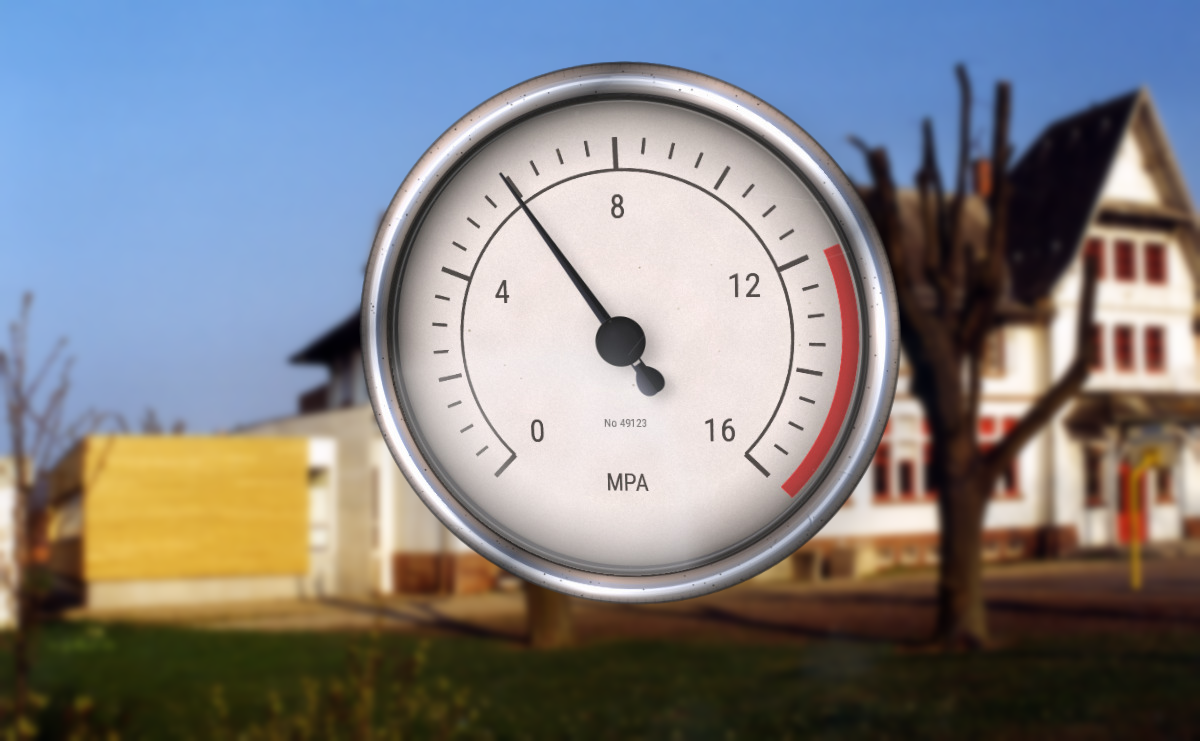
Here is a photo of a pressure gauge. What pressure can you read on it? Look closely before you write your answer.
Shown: 6 MPa
